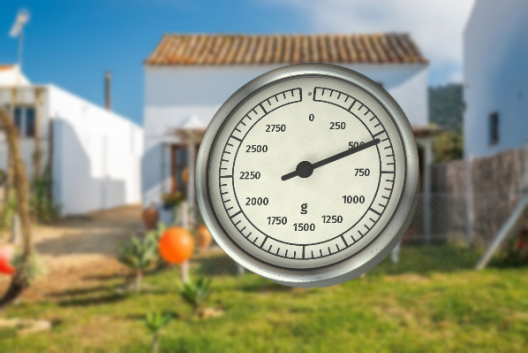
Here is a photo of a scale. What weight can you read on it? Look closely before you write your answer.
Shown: 550 g
